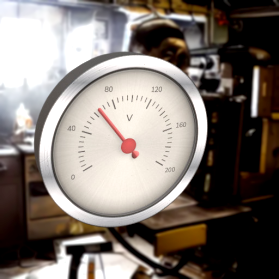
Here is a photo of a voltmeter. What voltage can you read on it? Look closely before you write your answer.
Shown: 65 V
